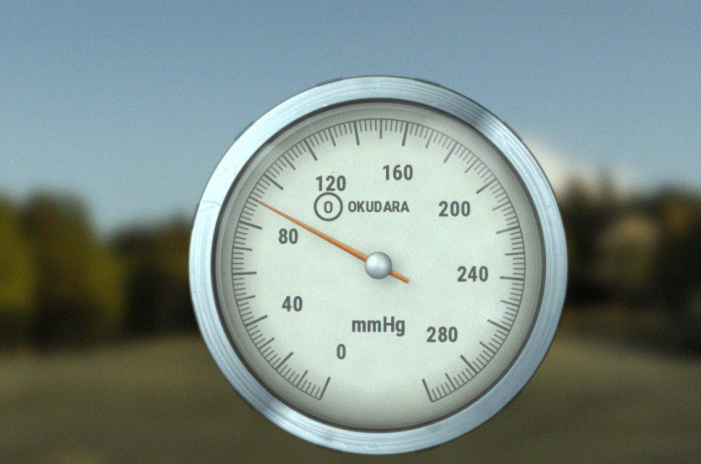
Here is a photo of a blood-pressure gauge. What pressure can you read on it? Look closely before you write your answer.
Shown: 90 mmHg
